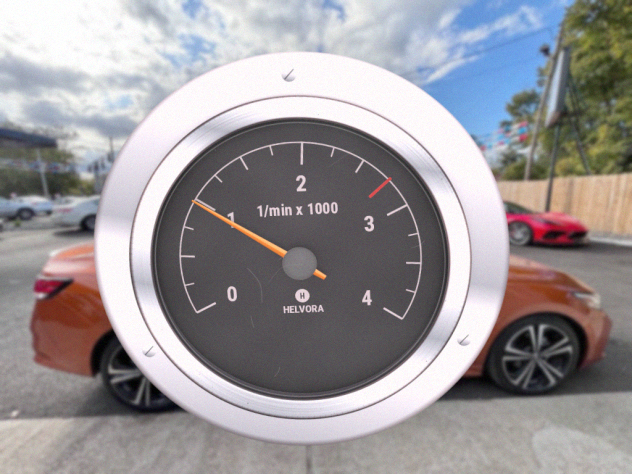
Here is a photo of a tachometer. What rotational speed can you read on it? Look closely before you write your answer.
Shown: 1000 rpm
